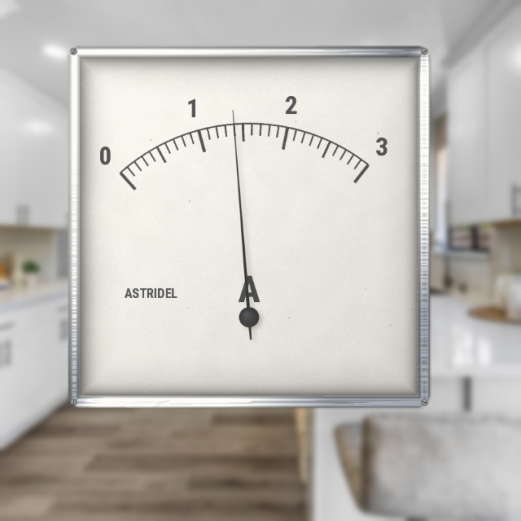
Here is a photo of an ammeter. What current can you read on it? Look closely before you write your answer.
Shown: 1.4 A
